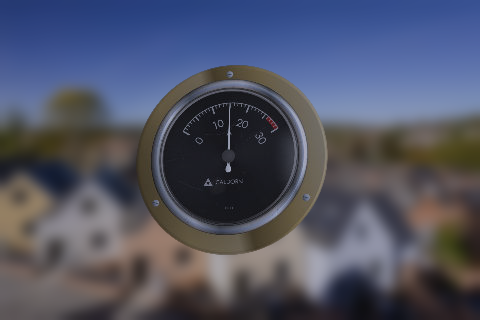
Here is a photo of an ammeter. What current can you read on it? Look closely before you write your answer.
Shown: 15 A
